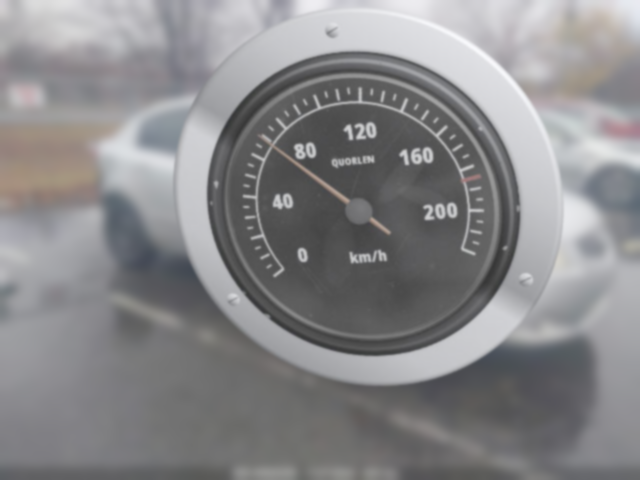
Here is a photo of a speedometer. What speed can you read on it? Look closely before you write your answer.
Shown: 70 km/h
